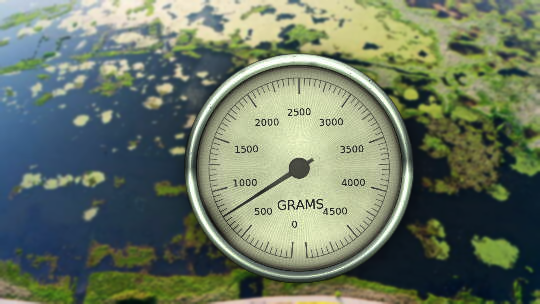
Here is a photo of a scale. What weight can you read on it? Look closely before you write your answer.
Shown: 750 g
